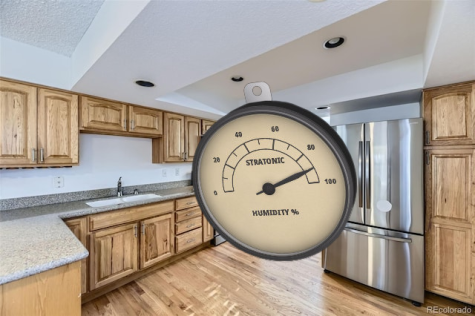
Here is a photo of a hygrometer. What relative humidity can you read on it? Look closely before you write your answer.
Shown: 90 %
